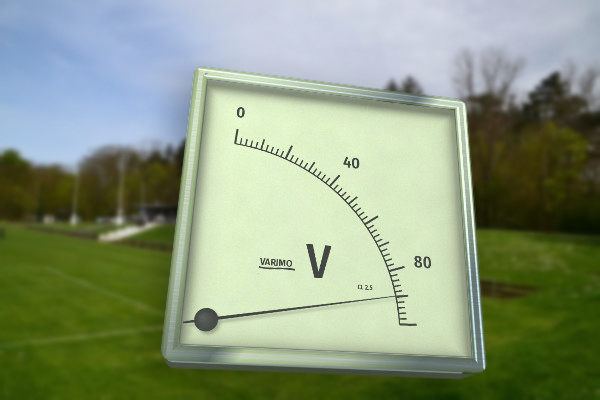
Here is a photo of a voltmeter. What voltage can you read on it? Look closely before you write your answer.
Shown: 90 V
